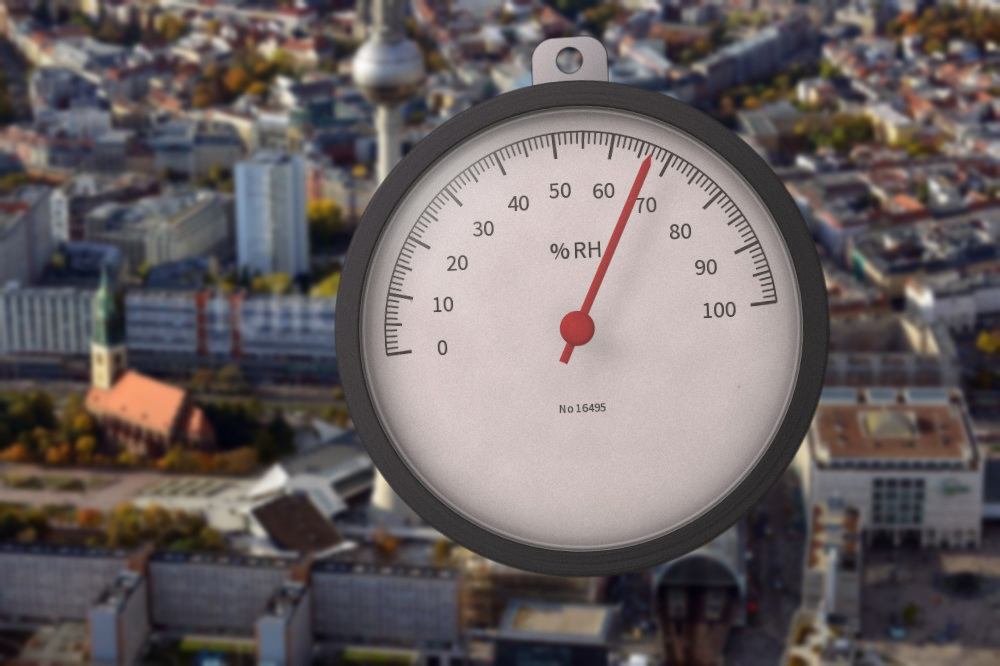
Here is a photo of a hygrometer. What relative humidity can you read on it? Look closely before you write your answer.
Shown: 67 %
